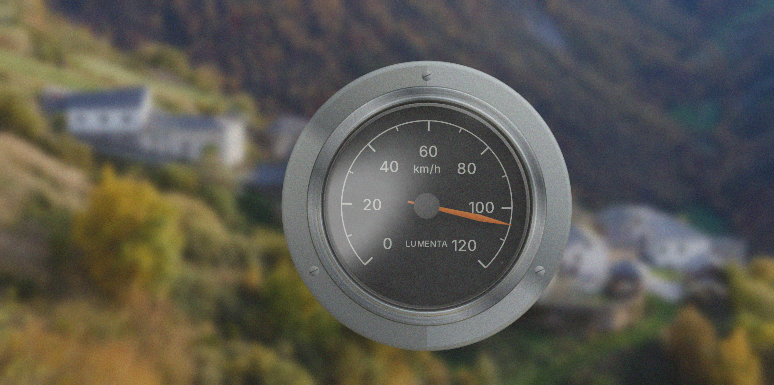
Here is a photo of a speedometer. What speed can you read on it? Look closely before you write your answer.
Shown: 105 km/h
